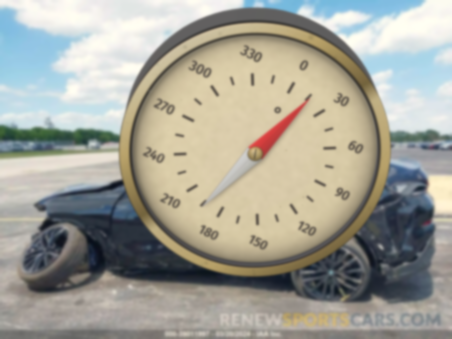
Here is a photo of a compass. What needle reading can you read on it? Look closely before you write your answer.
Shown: 15 °
